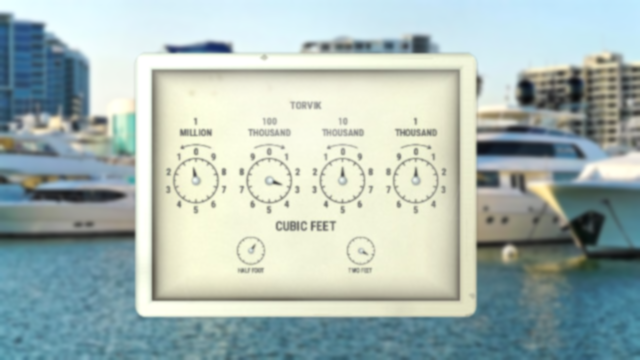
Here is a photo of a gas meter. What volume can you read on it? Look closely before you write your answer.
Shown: 30000 ft³
